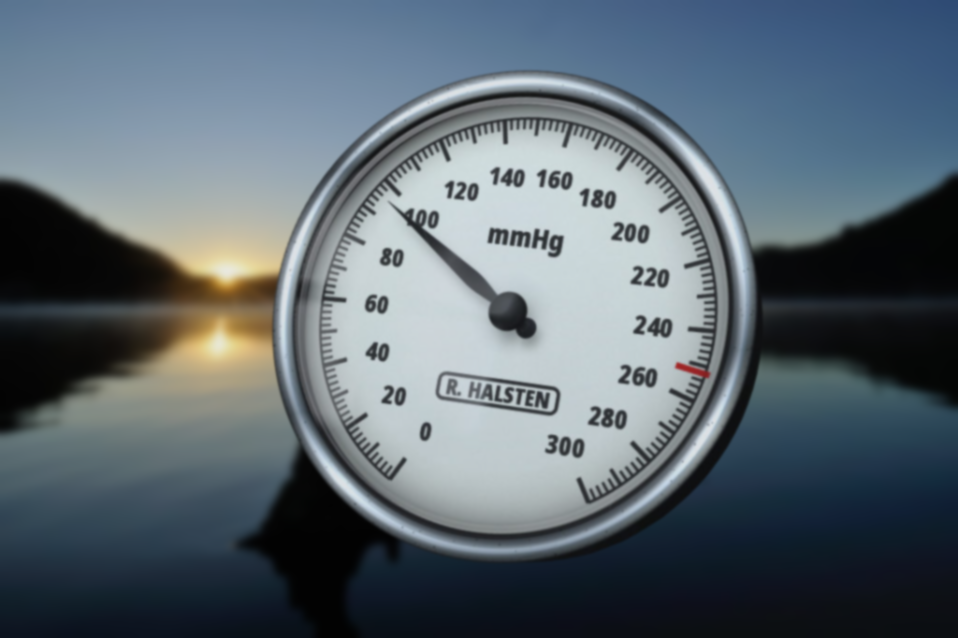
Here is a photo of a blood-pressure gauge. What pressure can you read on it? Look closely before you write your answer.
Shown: 96 mmHg
